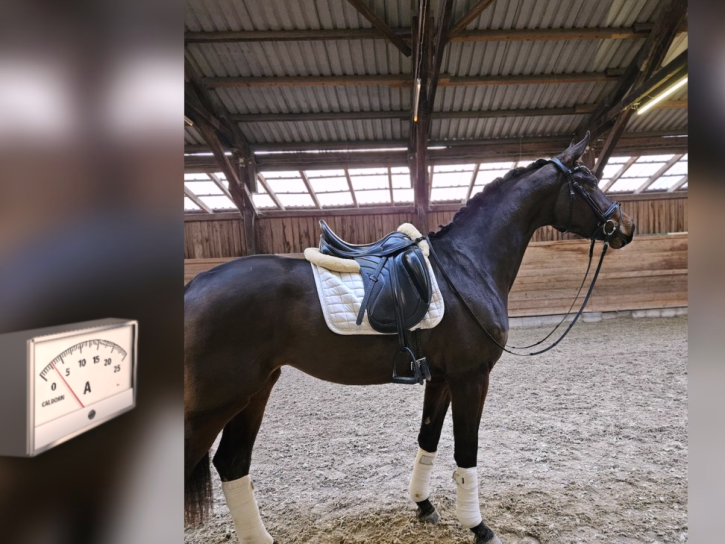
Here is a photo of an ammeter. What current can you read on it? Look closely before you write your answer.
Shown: 2.5 A
